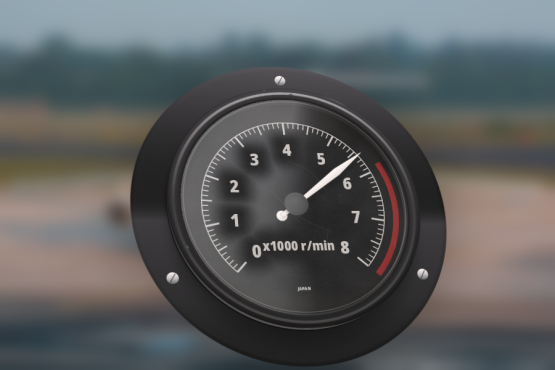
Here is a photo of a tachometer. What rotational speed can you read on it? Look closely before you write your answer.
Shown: 5600 rpm
